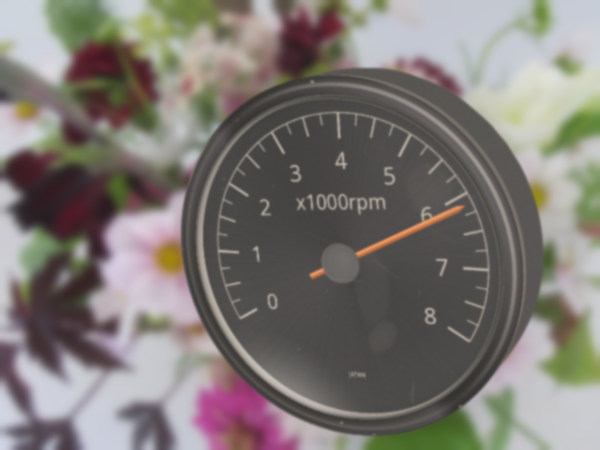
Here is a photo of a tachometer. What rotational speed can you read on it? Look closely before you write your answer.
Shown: 6125 rpm
